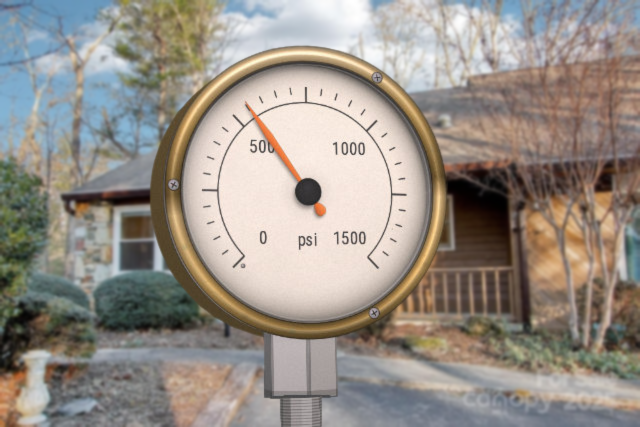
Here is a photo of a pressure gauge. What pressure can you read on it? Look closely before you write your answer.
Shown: 550 psi
